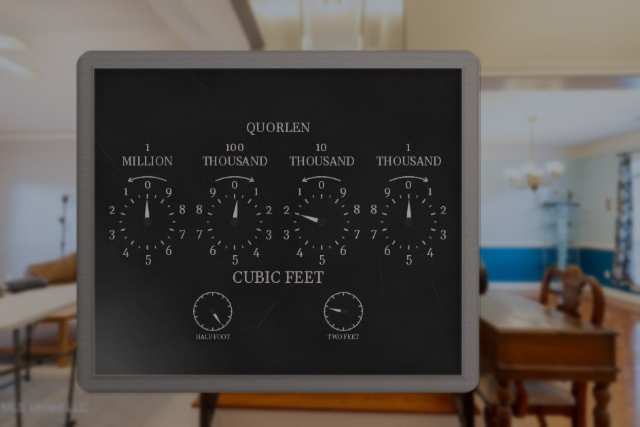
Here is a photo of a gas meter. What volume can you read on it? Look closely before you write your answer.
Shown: 2000 ft³
